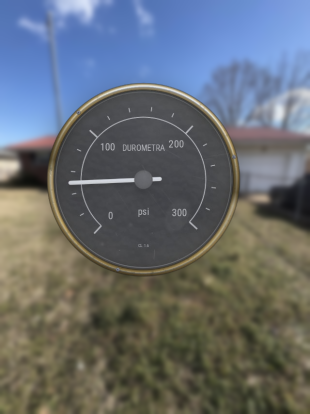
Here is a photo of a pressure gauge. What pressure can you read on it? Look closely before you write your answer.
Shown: 50 psi
